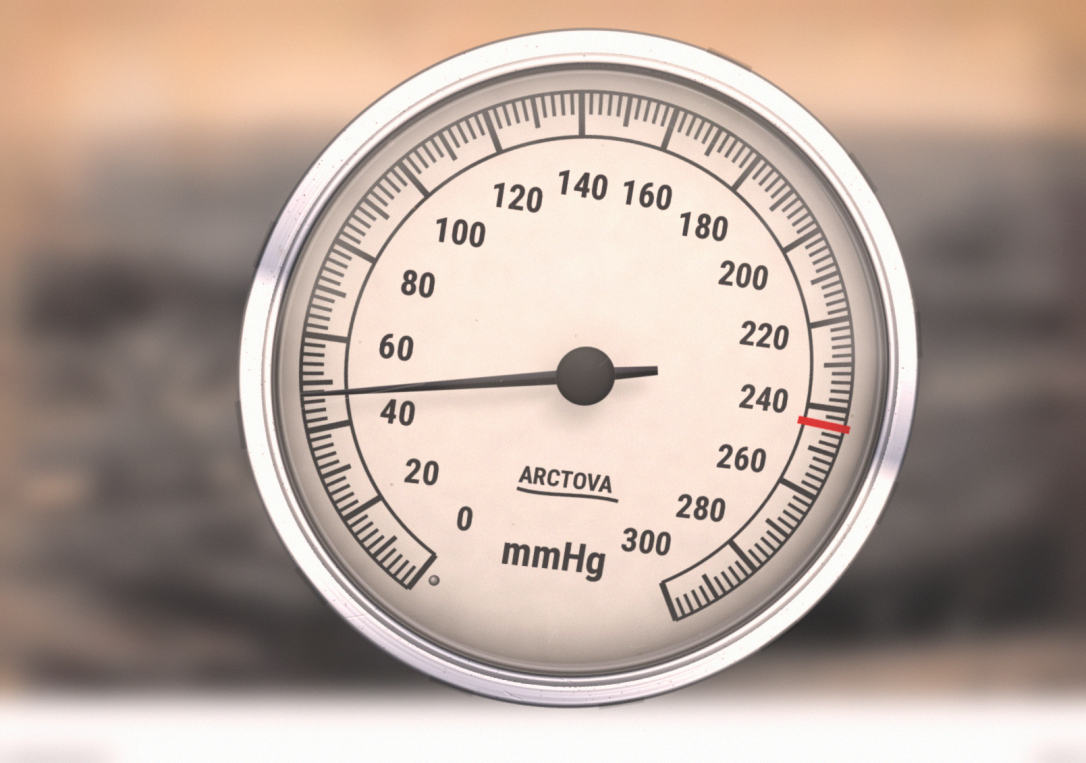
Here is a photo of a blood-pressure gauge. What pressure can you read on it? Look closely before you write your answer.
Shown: 48 mmHg
